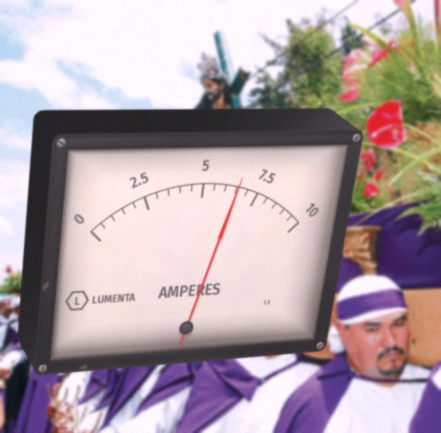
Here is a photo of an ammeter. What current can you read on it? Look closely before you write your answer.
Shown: 6.5 A
